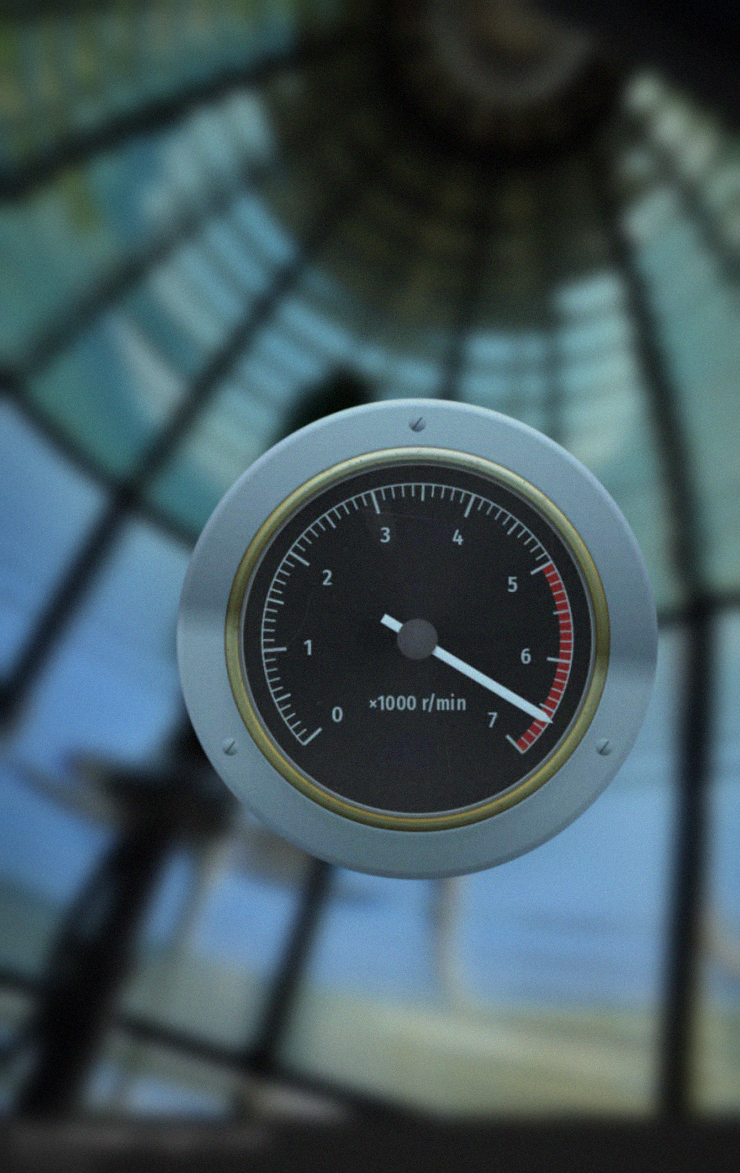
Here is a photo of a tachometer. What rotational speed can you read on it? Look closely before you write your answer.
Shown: 6600 rpm
